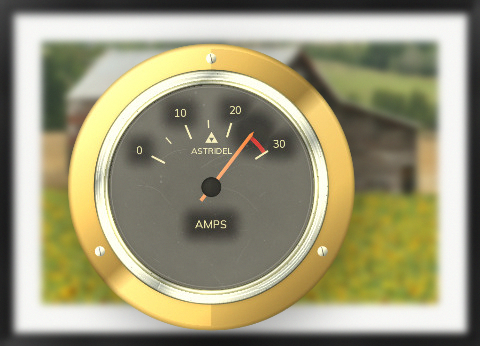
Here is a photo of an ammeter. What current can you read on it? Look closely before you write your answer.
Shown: 25 A
